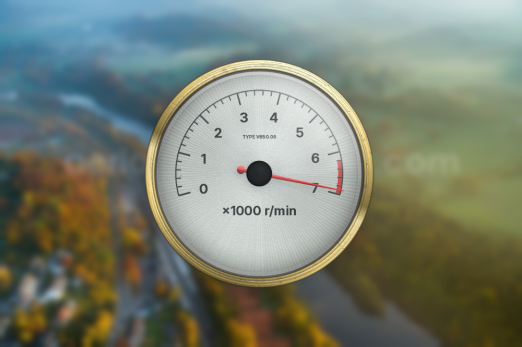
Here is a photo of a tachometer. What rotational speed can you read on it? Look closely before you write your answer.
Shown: 6900 rpm
